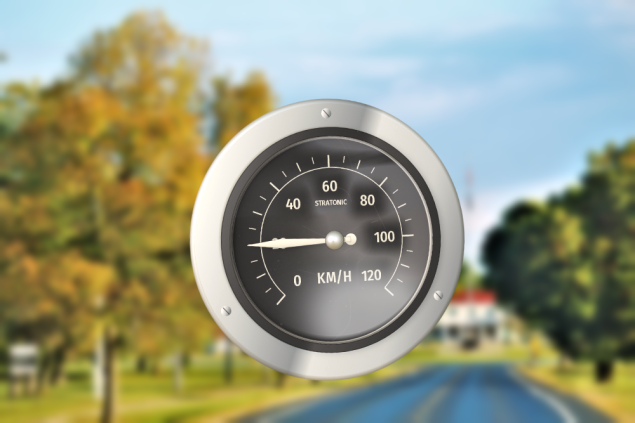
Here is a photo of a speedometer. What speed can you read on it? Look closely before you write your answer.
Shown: 20 km/h
